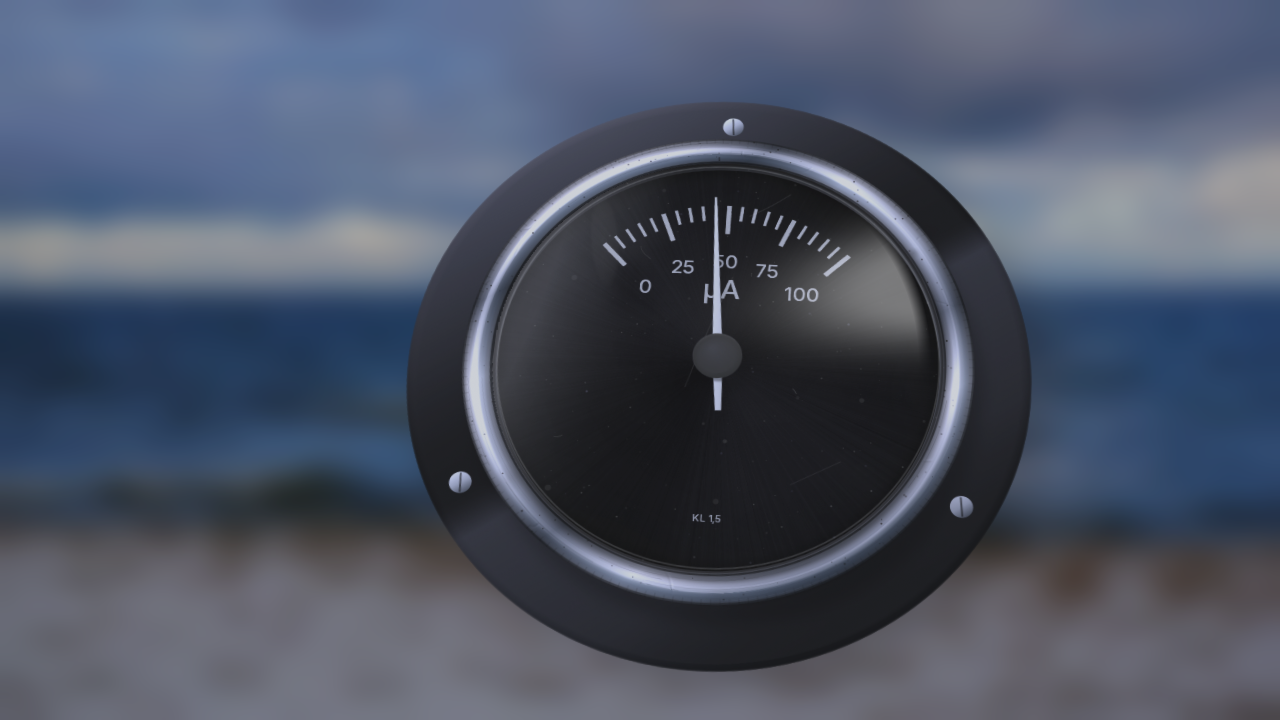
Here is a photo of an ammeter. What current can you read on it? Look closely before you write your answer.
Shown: 45 µA
